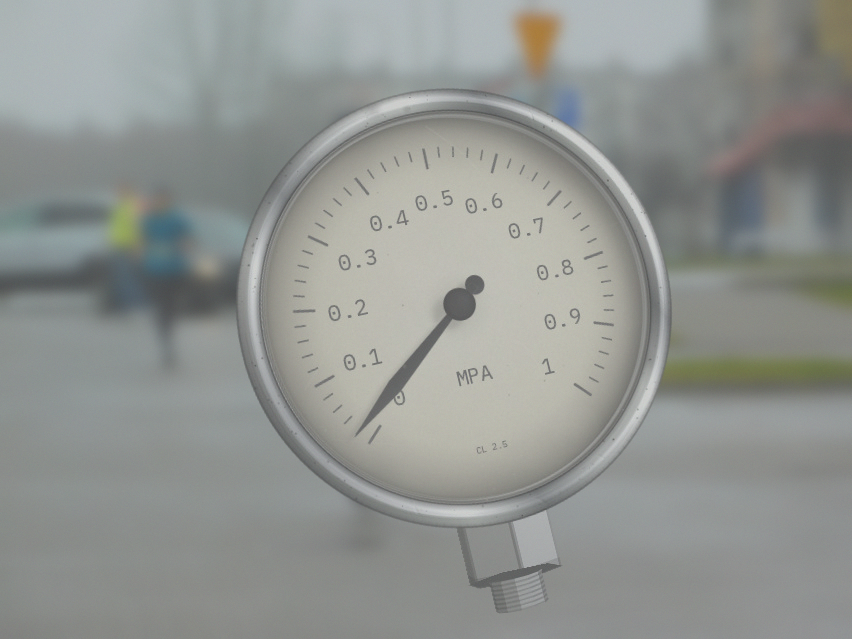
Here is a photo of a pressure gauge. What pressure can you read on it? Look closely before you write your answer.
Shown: 0.02 MPa
